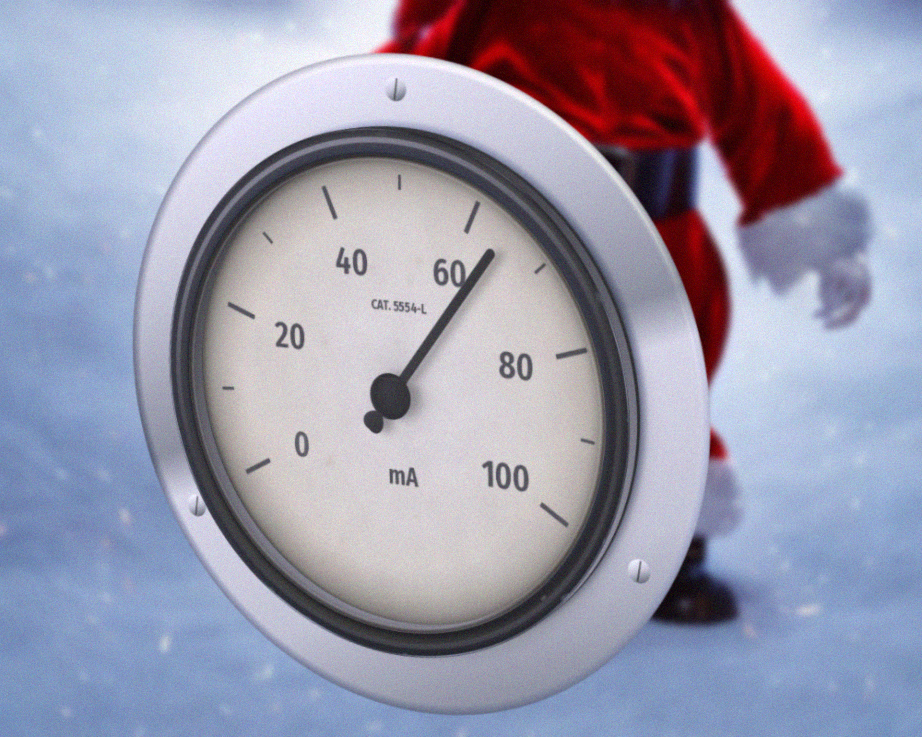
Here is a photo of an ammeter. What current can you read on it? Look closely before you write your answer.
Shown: 65 mA
